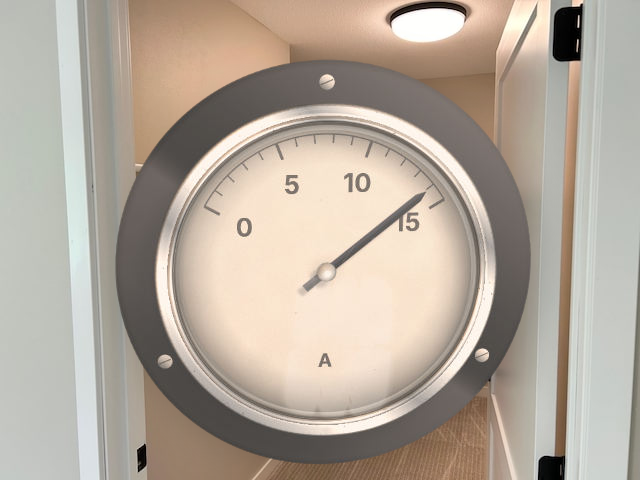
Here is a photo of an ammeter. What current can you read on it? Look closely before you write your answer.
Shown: 14 A
